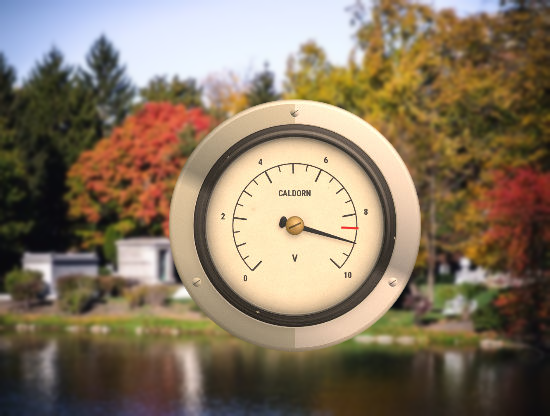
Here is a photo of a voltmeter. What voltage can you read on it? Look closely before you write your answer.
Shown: 9 V
